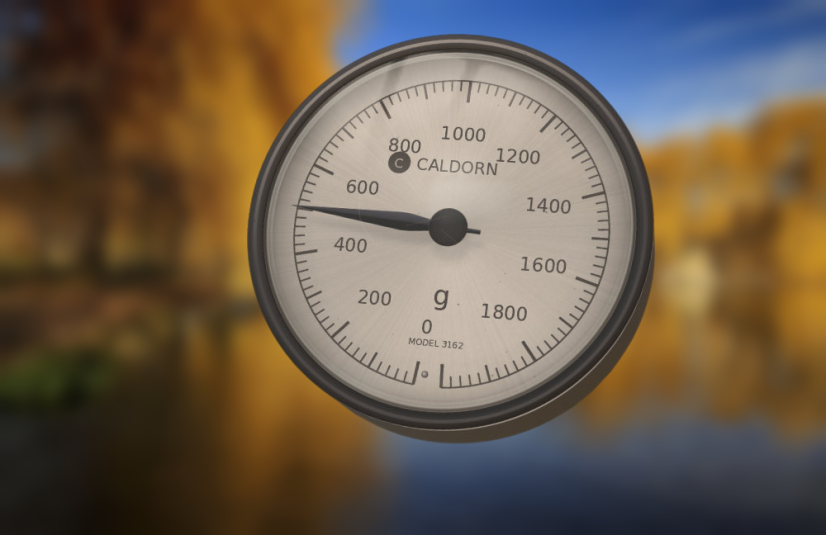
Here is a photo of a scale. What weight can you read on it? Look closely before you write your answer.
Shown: 500 g
